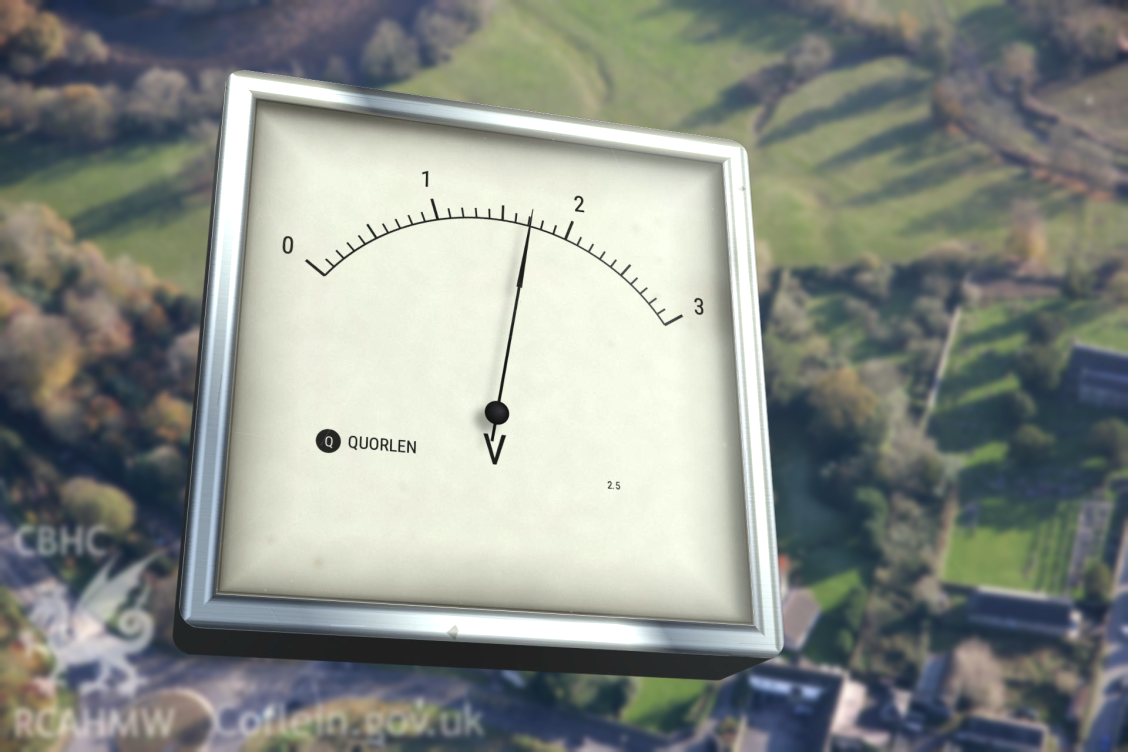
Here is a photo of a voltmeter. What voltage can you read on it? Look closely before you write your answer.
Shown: 1.7 V
